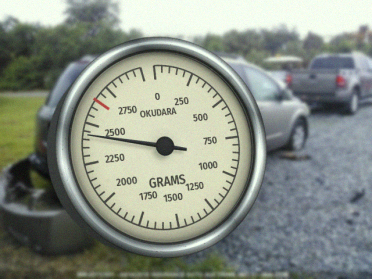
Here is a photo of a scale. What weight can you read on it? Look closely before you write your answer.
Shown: 2425 g
